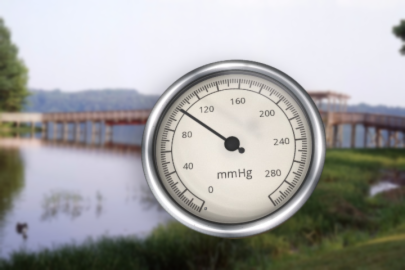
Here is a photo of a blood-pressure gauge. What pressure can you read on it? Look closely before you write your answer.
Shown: 100 mmHg
